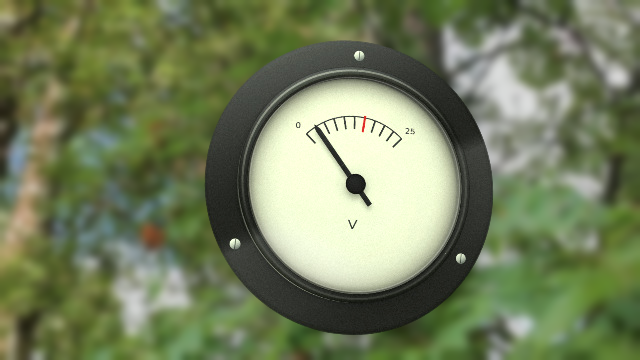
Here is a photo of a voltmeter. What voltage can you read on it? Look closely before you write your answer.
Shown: 2.5 V
